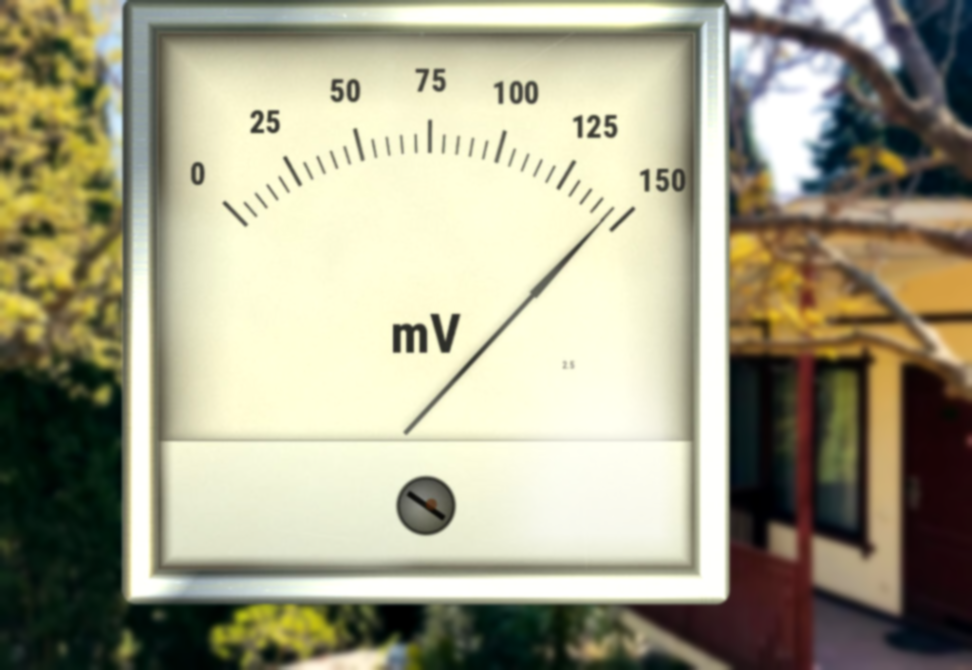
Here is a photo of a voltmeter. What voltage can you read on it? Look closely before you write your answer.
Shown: 145 mV
